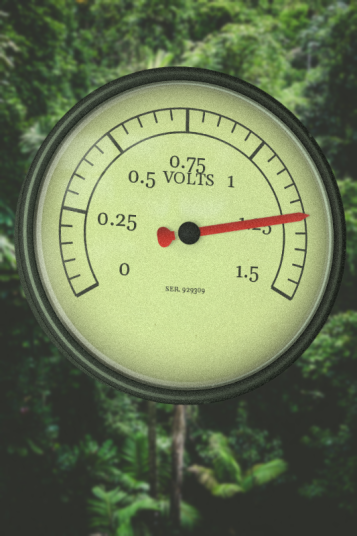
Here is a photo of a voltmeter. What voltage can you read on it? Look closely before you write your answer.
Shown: 1.25 V
